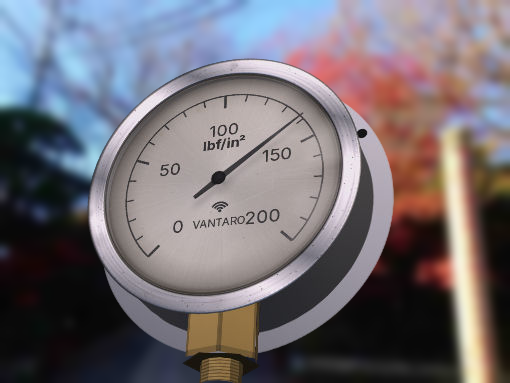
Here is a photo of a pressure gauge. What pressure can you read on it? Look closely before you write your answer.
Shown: 140 psi
